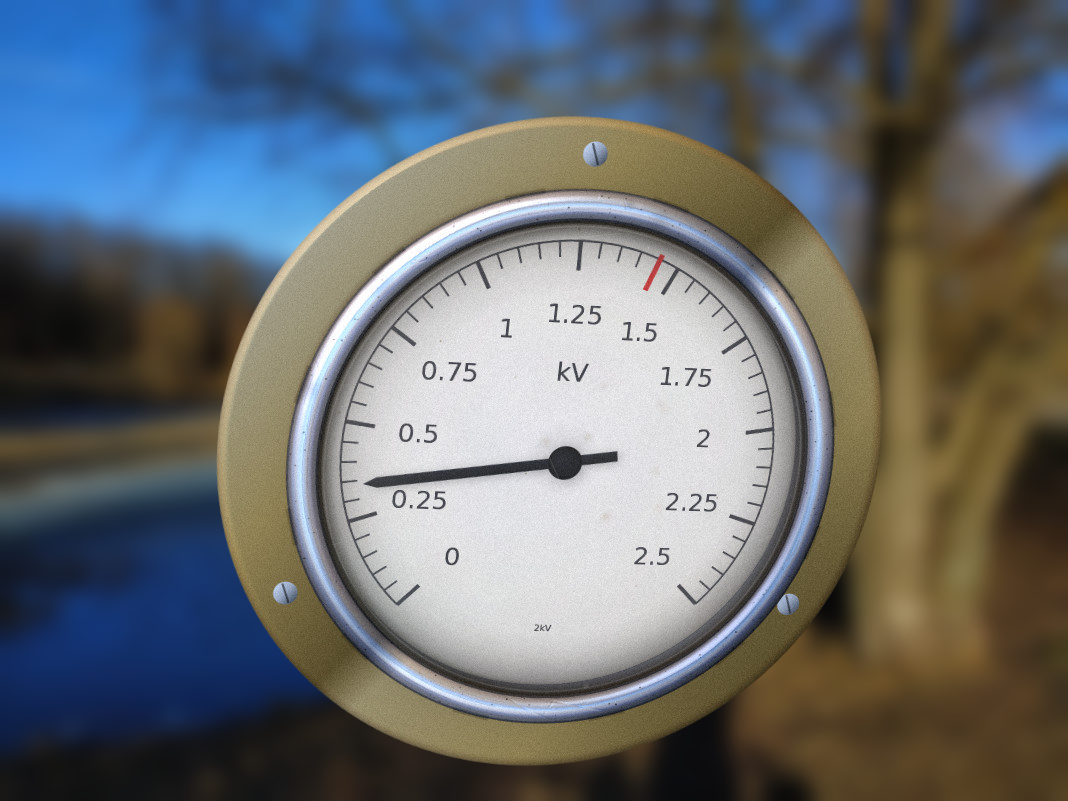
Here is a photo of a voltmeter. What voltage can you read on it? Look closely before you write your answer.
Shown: 0.35 kV
